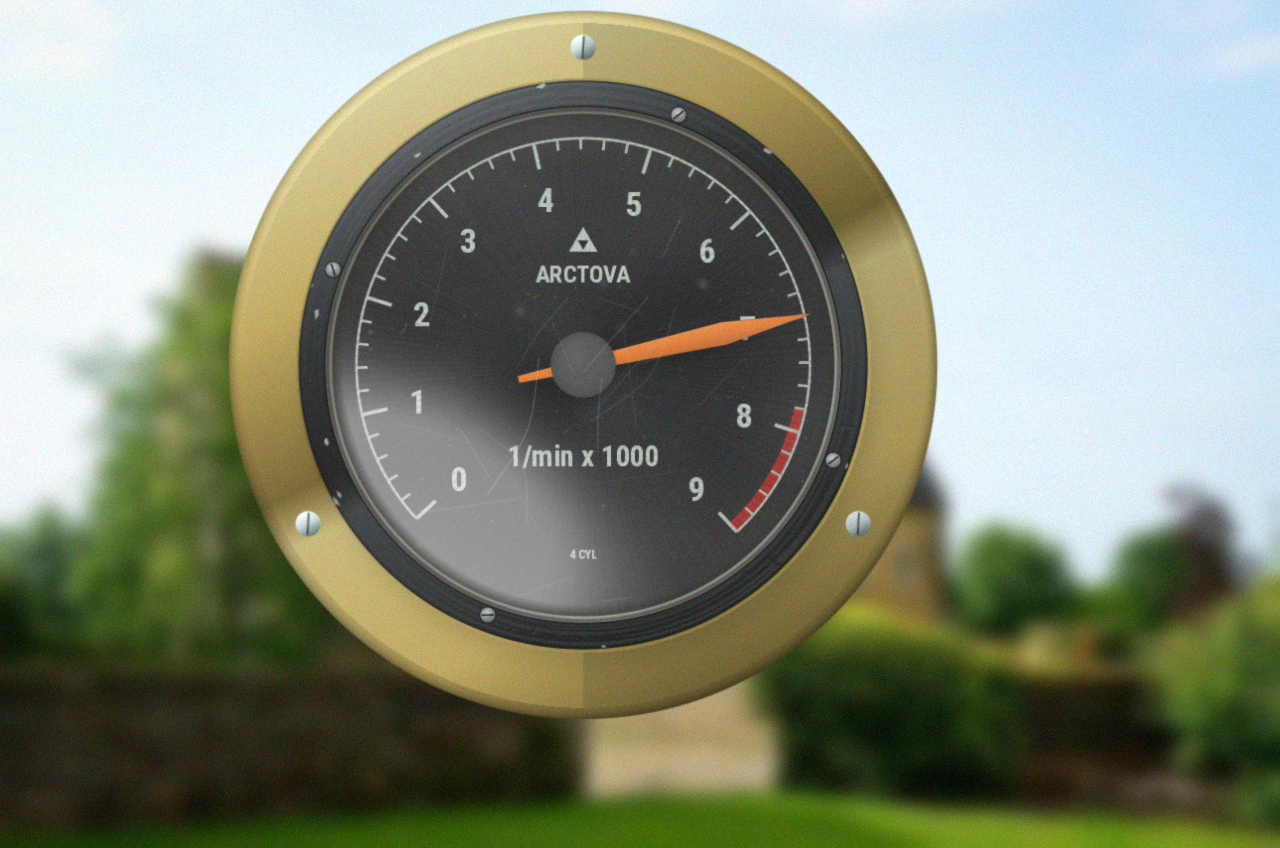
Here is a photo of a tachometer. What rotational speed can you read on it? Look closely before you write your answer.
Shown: 7000 rpm
